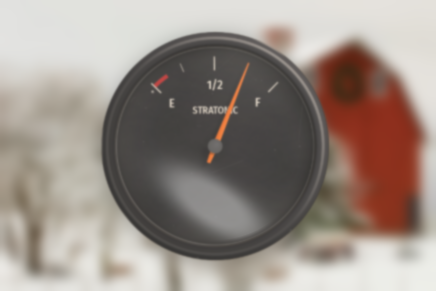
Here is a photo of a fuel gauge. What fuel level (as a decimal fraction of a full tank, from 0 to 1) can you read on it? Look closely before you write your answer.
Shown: 0.75
